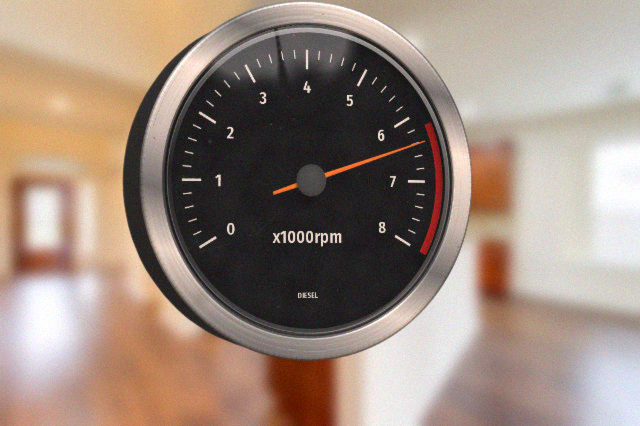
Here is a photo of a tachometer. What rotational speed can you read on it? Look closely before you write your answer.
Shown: 6400 rpm
